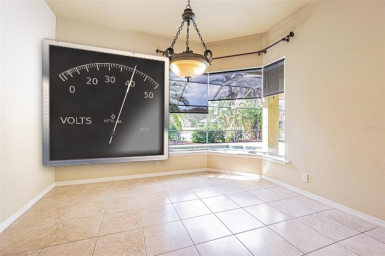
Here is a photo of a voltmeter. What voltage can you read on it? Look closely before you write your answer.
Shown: 40 V
